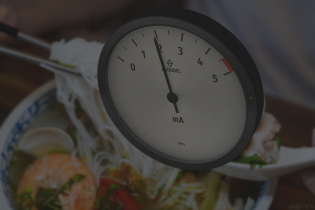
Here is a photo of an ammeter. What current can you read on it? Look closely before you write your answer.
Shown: 2 mA
